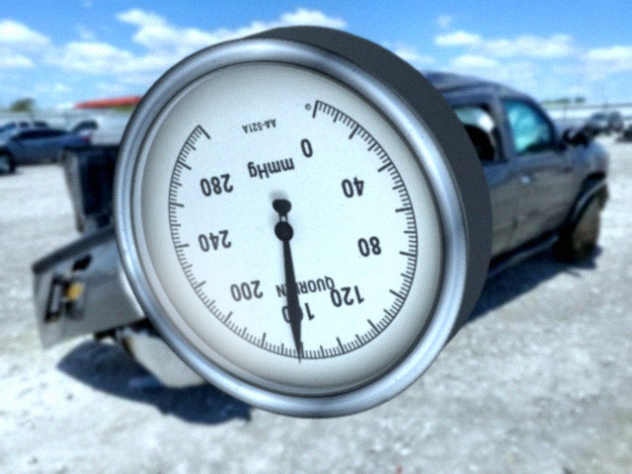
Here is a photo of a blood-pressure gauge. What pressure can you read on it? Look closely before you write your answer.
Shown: 160 mmHg
